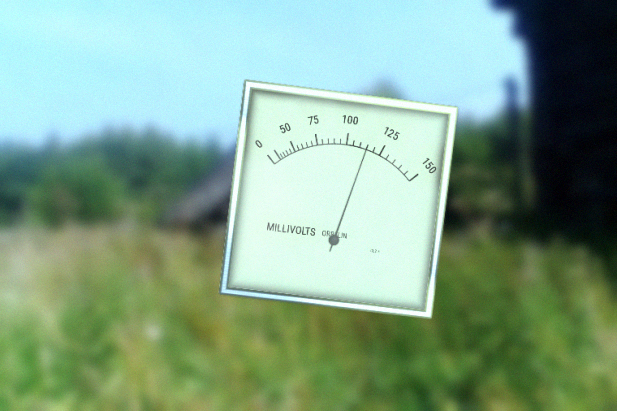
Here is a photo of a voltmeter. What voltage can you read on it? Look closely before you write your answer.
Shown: 115 mV
